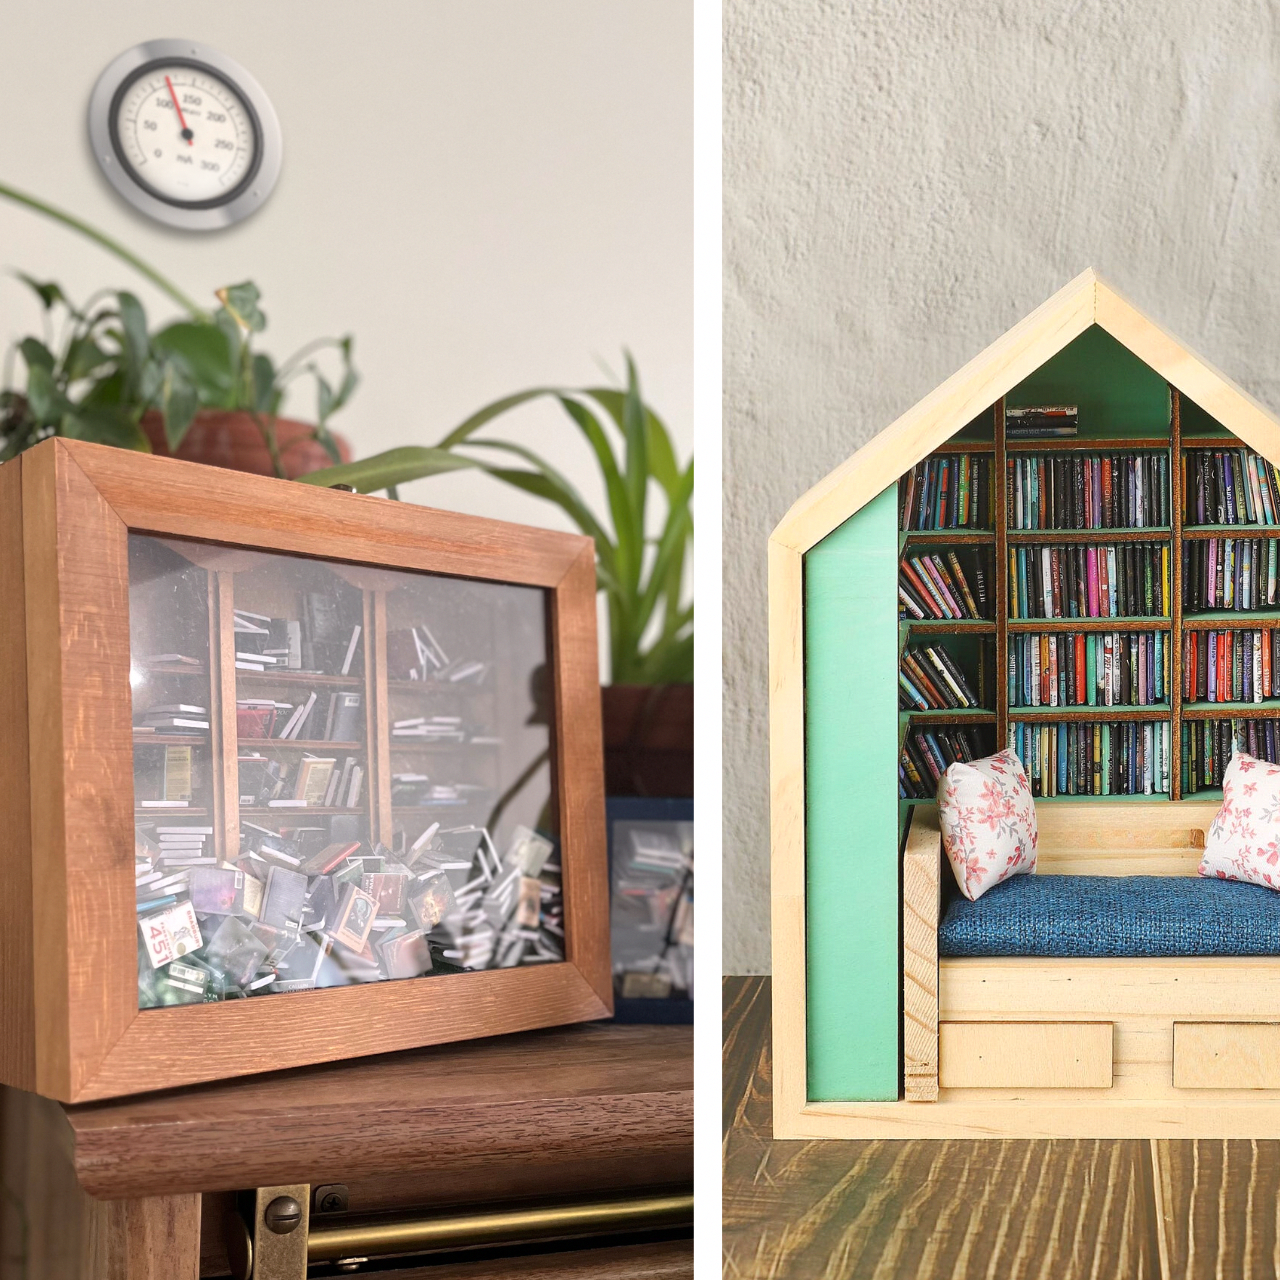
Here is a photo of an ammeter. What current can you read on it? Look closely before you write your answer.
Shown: 120 mA
